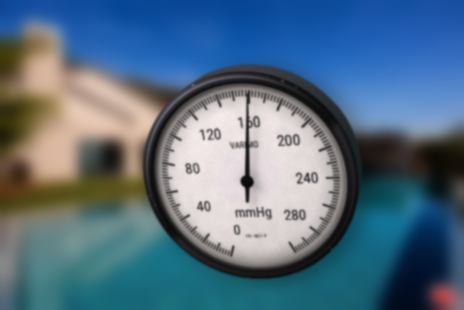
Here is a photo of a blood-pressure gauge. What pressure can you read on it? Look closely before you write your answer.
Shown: 160 mmHg
